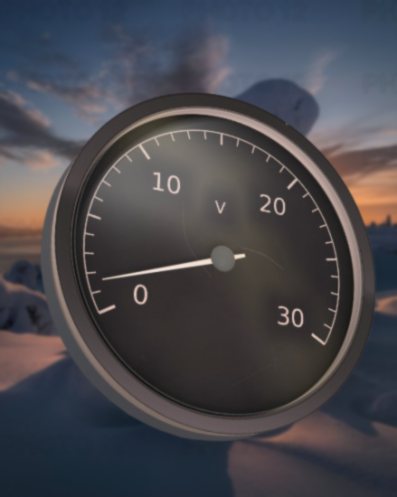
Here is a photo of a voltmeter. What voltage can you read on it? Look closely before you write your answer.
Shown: 1.5 V
